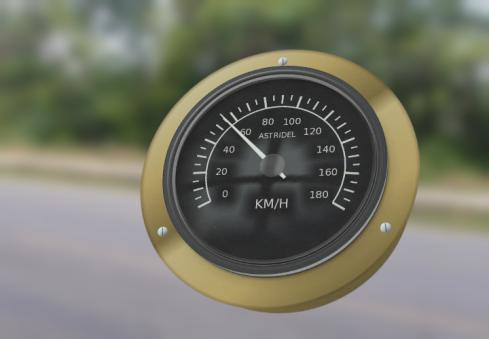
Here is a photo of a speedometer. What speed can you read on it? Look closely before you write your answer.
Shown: 55 km/h
